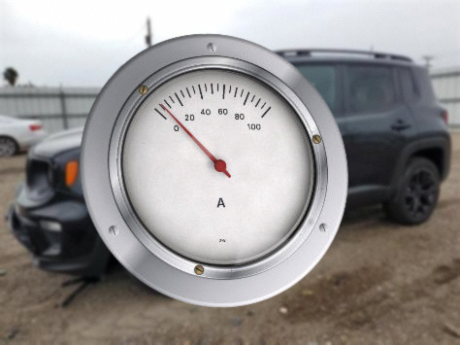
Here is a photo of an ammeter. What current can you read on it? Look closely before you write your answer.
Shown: 5 A
